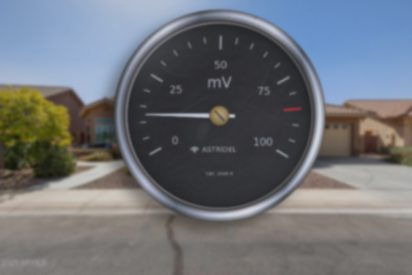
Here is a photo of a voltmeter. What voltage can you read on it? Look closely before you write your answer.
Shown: 12.5 mV
